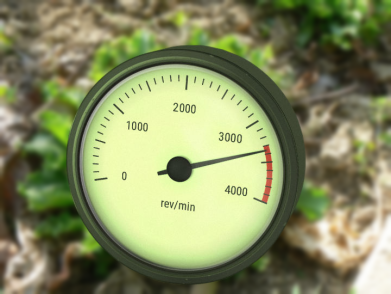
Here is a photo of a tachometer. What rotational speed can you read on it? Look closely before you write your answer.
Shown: 3350 rpm
